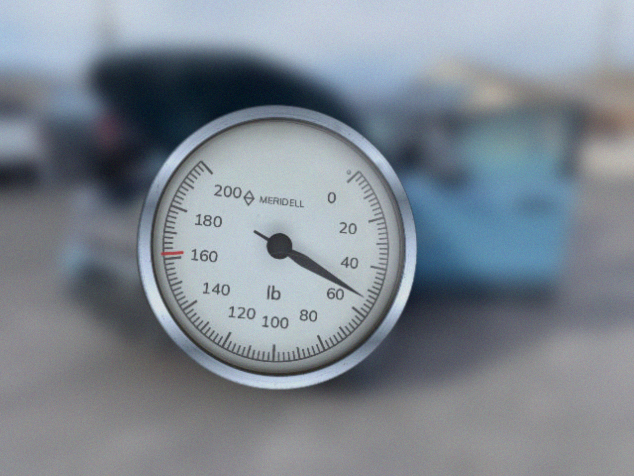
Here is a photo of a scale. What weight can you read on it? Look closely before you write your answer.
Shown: 54 lb
